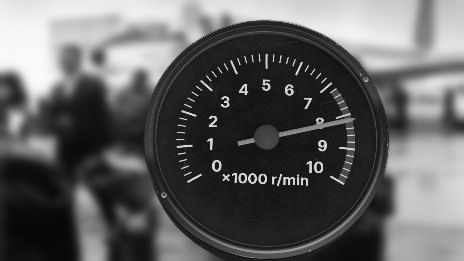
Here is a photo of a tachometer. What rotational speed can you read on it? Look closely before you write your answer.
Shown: 8200 rpm
